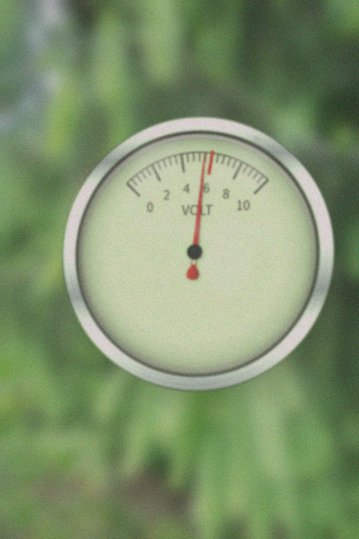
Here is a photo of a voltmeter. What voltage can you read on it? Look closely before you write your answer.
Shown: 5.6 V
